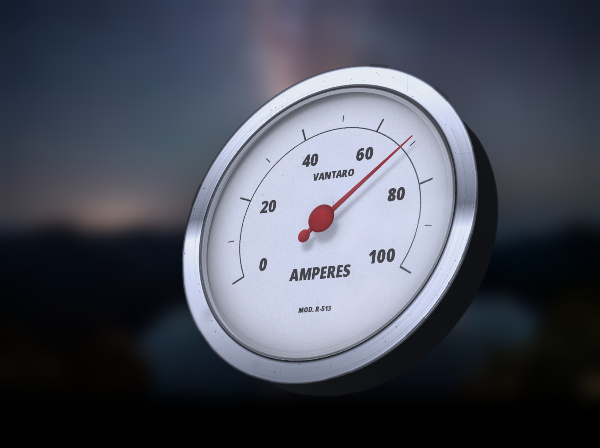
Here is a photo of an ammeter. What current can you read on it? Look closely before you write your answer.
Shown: 70 A
